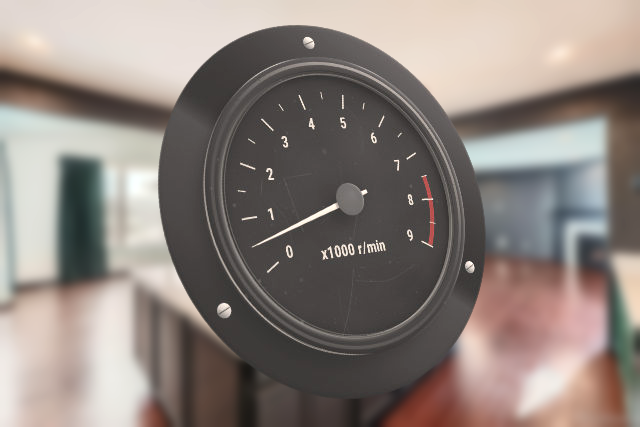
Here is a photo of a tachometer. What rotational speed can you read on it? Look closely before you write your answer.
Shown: 500 rpm
